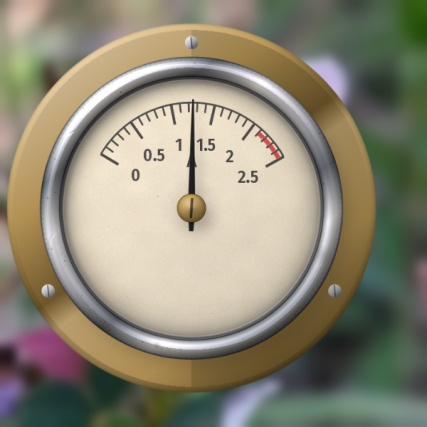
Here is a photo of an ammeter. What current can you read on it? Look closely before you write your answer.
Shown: 1.25 A
